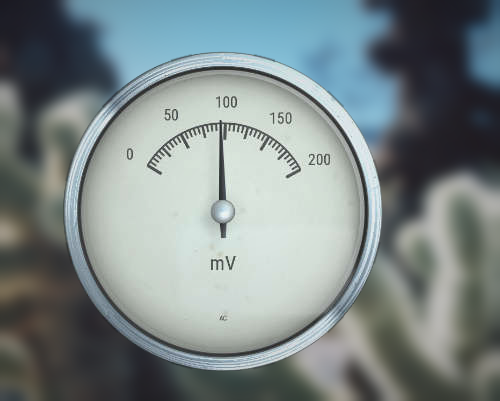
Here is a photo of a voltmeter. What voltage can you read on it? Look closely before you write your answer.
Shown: 95 mV
